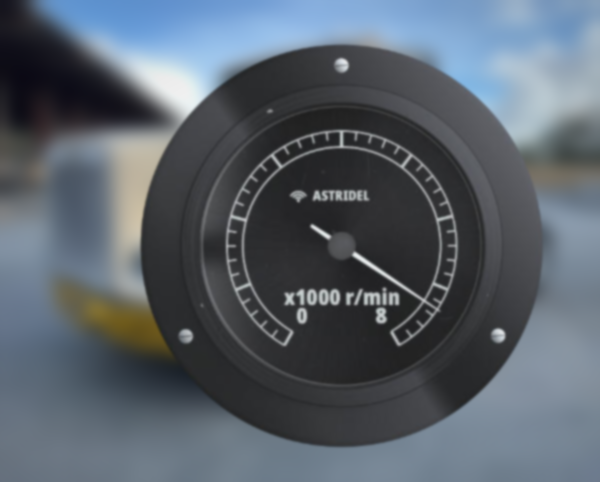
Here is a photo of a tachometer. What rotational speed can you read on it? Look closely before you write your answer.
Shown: 7300 rpm
